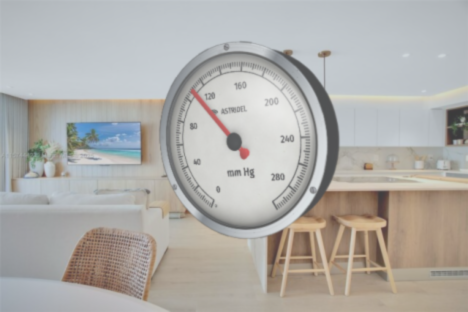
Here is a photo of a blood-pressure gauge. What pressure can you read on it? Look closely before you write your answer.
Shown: 110 mmHg
